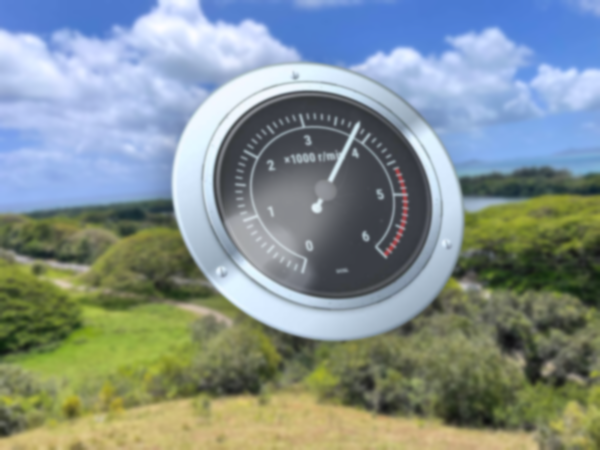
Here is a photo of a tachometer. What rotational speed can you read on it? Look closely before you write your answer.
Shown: 3800 rpm
